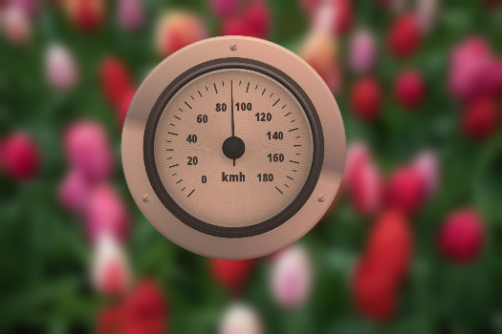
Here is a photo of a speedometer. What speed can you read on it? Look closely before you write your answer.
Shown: 90 km/h
